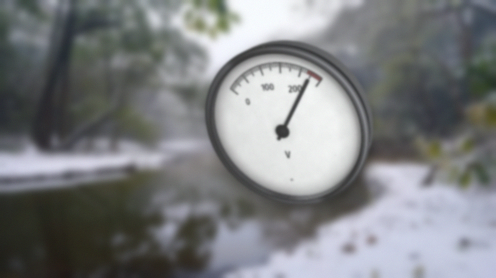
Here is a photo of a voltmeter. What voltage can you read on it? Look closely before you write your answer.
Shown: 225 V
